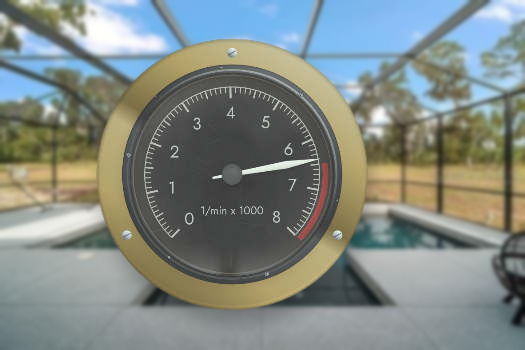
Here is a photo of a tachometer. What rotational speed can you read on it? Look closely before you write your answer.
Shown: 6400 rpm
